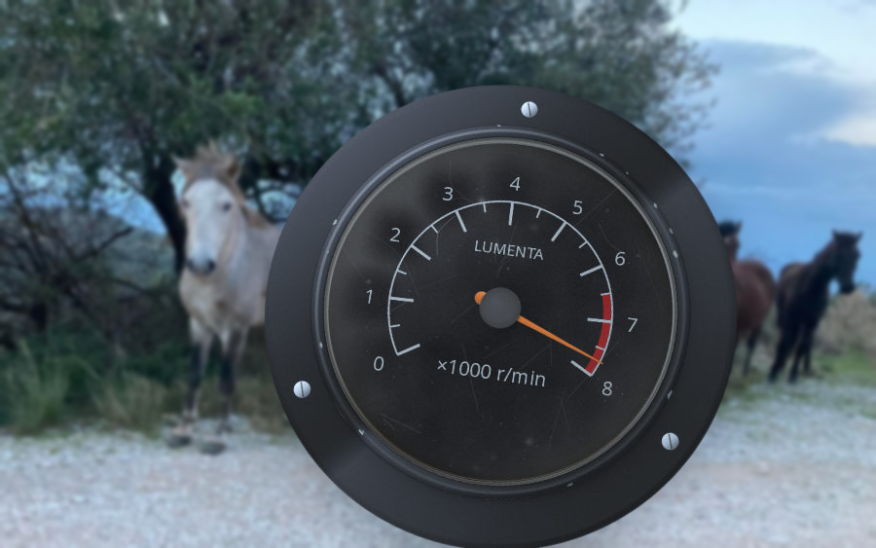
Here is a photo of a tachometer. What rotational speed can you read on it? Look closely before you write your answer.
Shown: 7750 rpm
